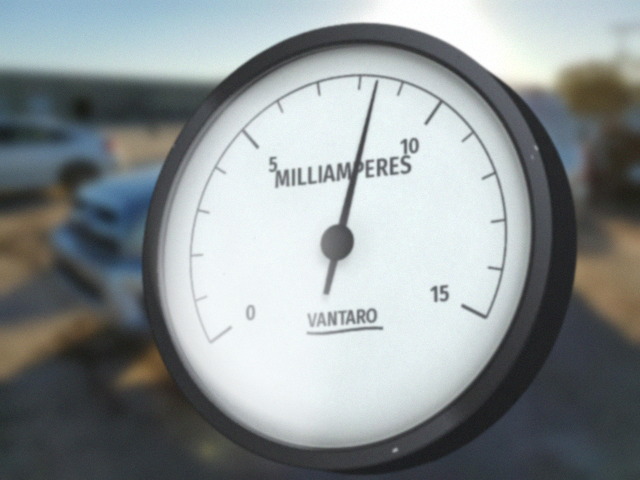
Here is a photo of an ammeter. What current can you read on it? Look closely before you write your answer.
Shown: 8.5 mA
